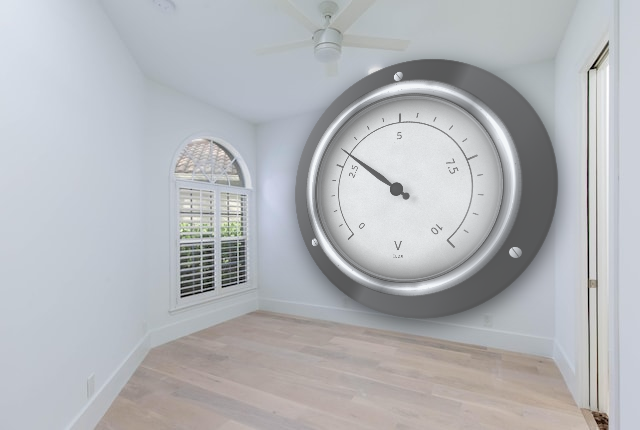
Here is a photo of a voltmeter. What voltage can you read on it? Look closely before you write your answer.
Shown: 3 V
